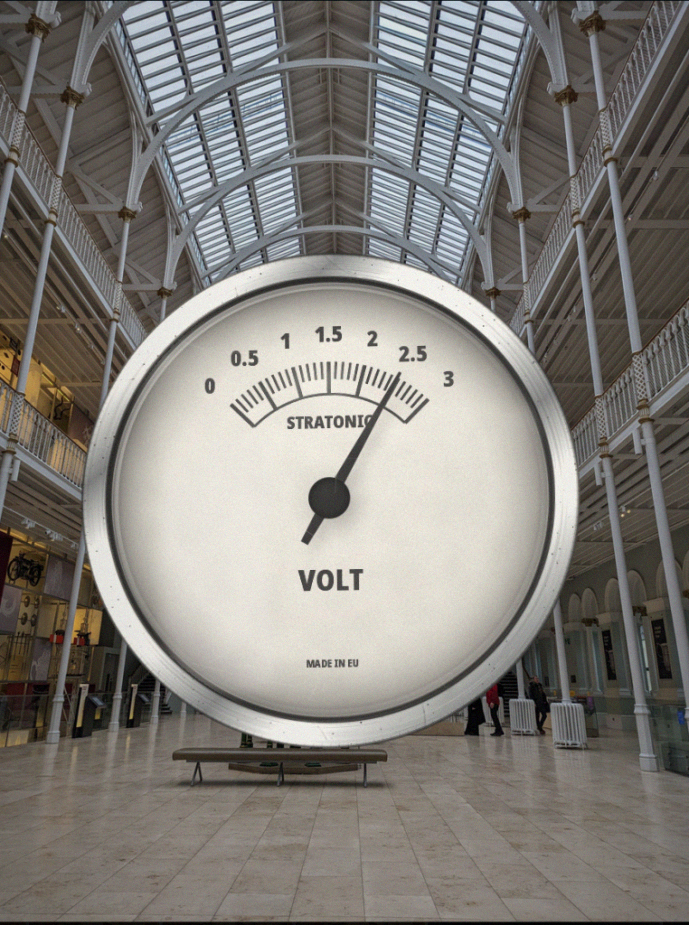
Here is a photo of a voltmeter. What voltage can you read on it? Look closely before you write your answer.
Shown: 2.5 V
